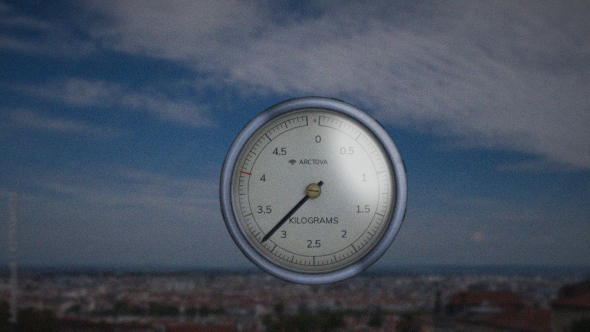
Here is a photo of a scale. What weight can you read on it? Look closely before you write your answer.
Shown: 3.15 kg
